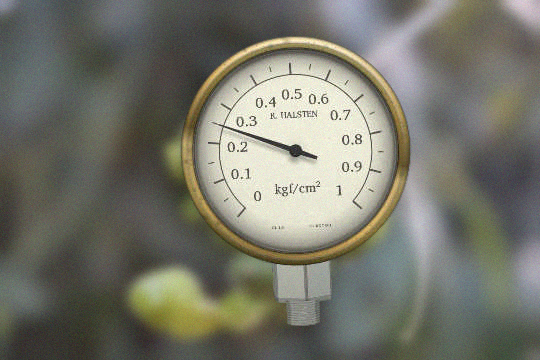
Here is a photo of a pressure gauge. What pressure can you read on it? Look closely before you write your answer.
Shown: 0.25 kg/cm²
